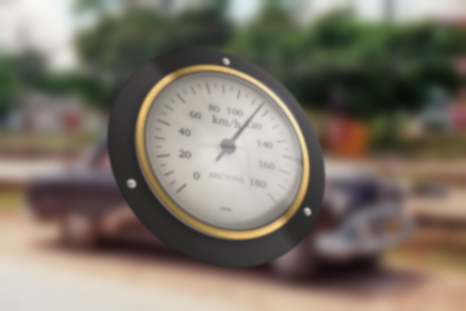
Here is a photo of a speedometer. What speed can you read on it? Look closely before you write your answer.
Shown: 115 km/h
